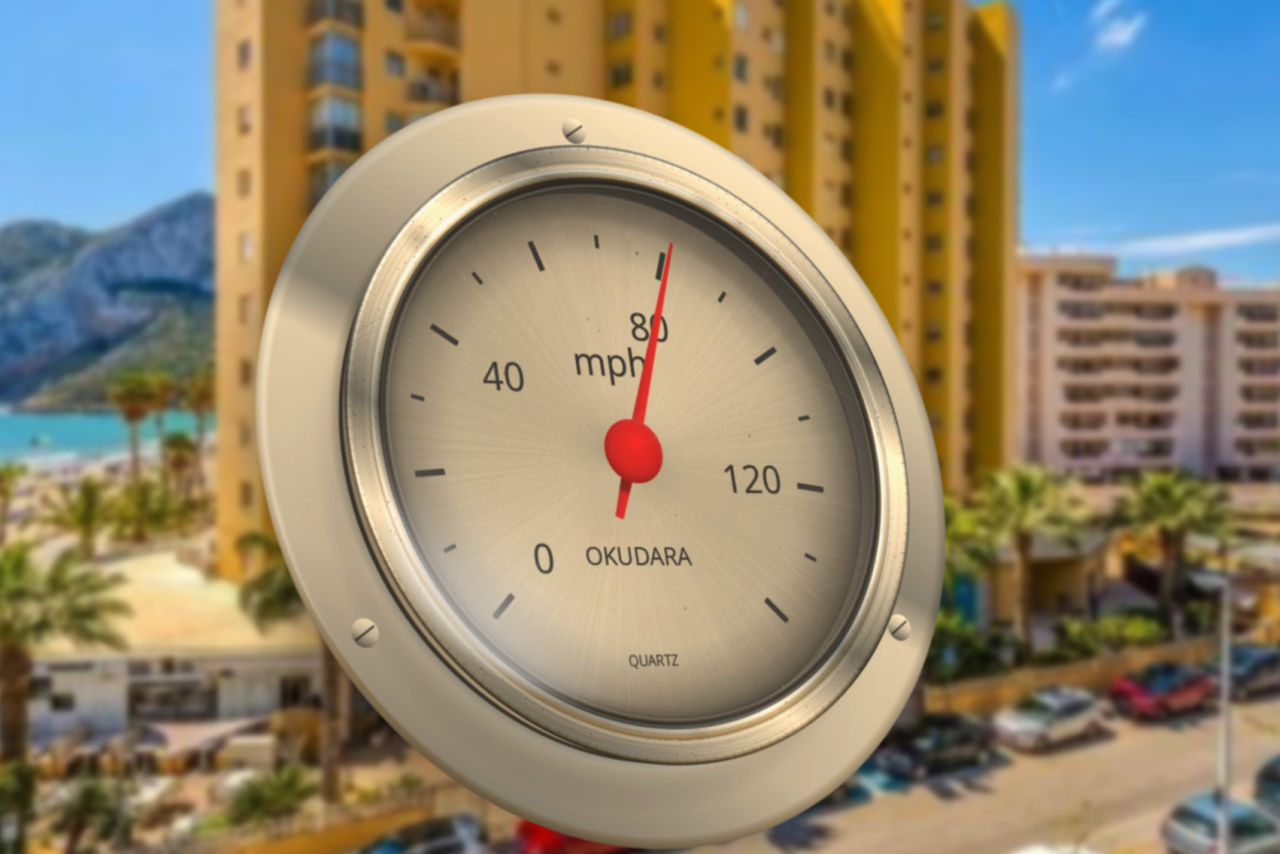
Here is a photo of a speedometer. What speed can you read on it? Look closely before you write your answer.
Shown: 80 mph
